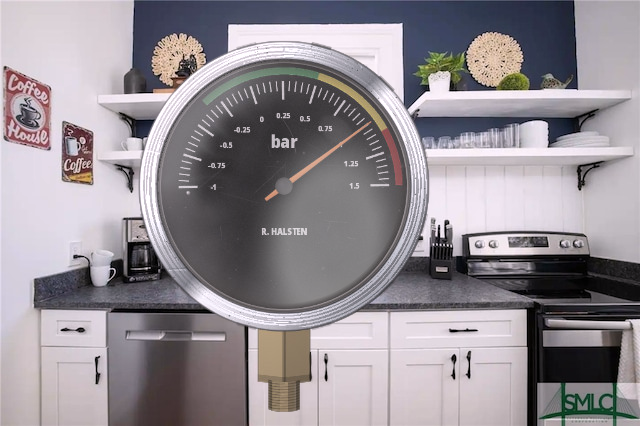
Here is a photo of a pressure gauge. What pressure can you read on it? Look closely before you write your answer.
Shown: 1 bar
